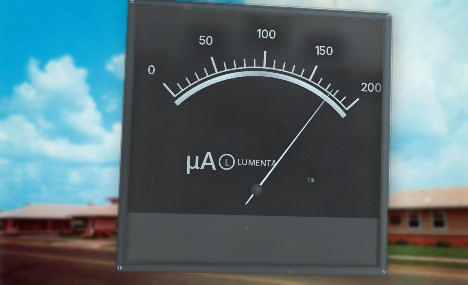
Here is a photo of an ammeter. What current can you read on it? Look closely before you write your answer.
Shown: 175 µA
